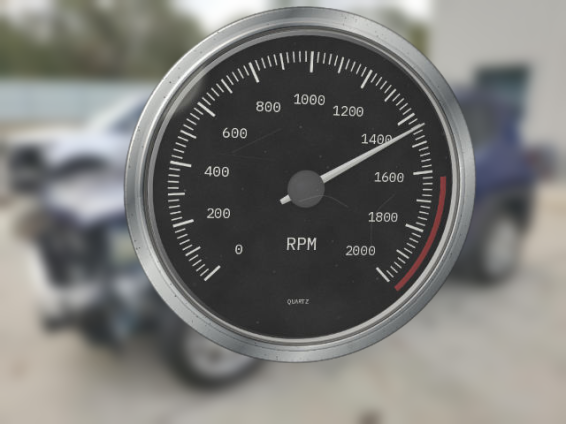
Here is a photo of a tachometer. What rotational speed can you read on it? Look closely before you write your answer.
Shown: 1440 rpm
